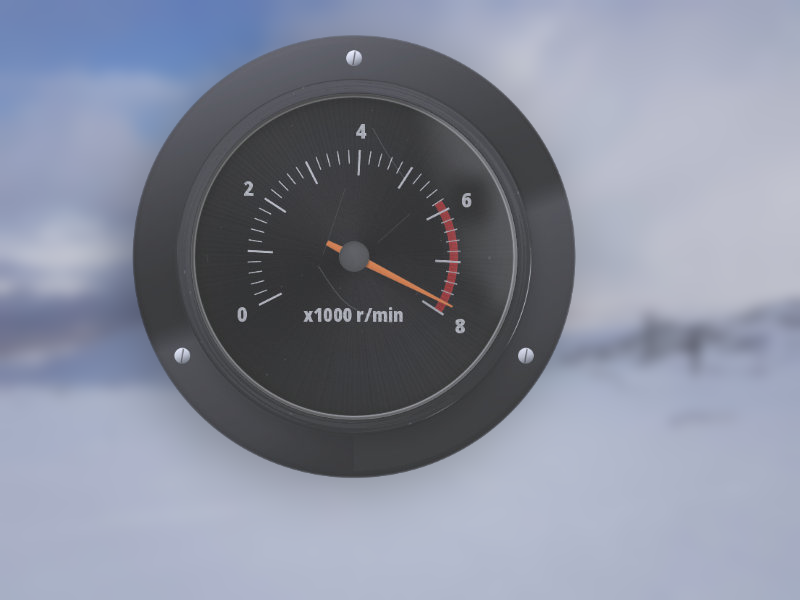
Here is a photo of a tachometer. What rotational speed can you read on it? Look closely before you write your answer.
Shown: 7800 rpm
